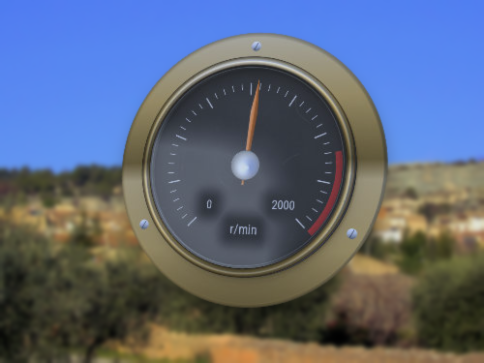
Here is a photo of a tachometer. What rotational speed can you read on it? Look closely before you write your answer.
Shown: 1050 rpm
